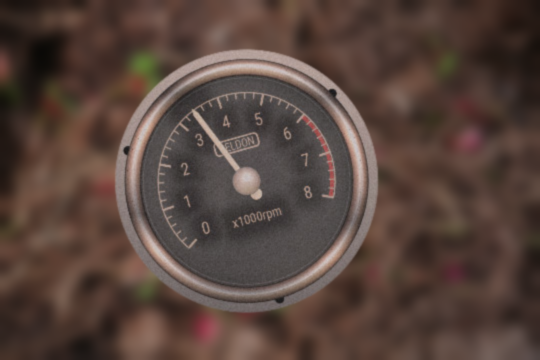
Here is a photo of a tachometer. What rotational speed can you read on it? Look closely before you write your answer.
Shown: 3400 rpm
